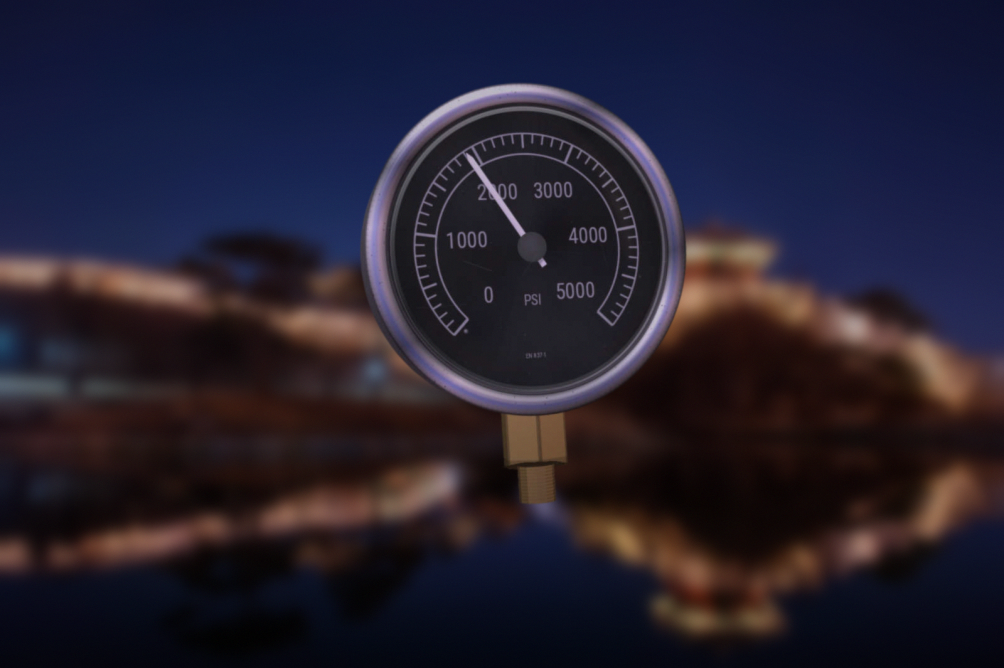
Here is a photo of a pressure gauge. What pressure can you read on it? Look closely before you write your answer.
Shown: 1900 psi
